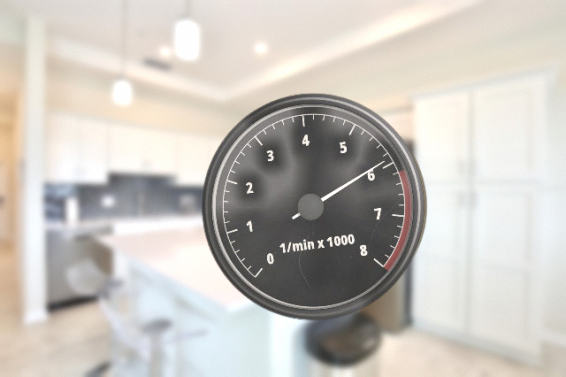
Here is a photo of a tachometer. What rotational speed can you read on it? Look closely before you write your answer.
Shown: 5900 rpm
